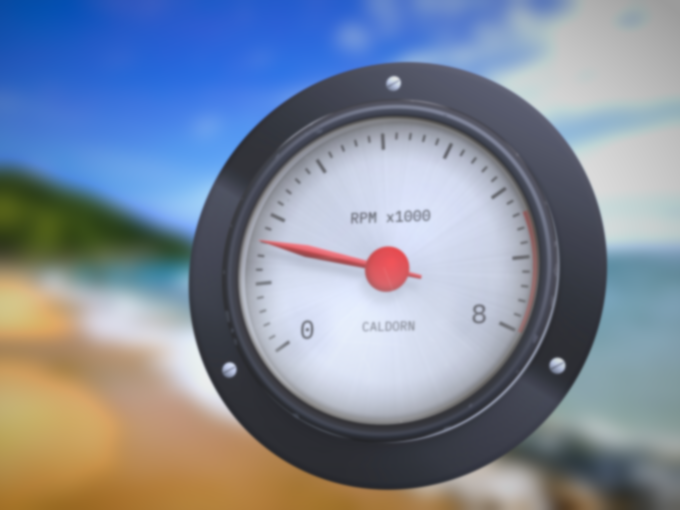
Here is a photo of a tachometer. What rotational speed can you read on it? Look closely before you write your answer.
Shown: 1600 rpm
